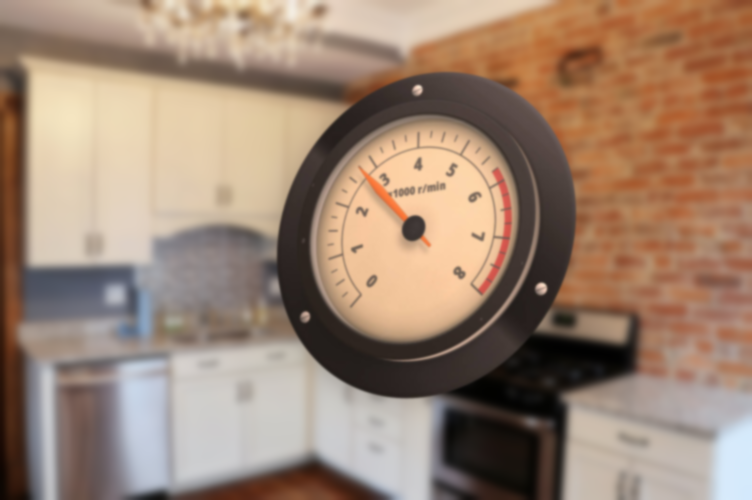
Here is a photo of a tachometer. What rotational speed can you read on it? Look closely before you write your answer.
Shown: 2750 rpm
